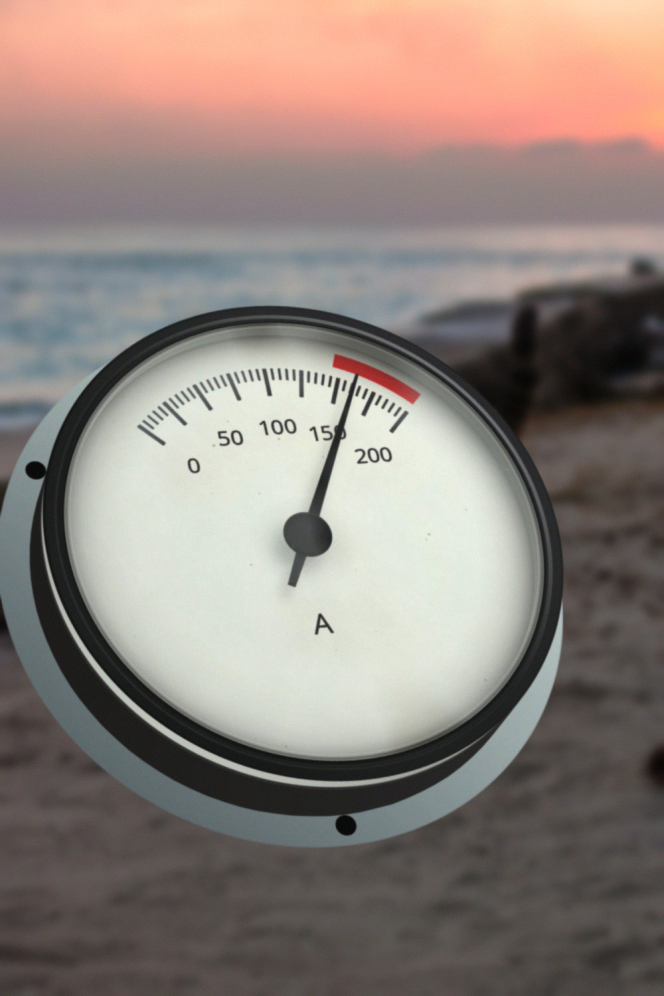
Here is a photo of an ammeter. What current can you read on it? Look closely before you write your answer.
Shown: 160 A
